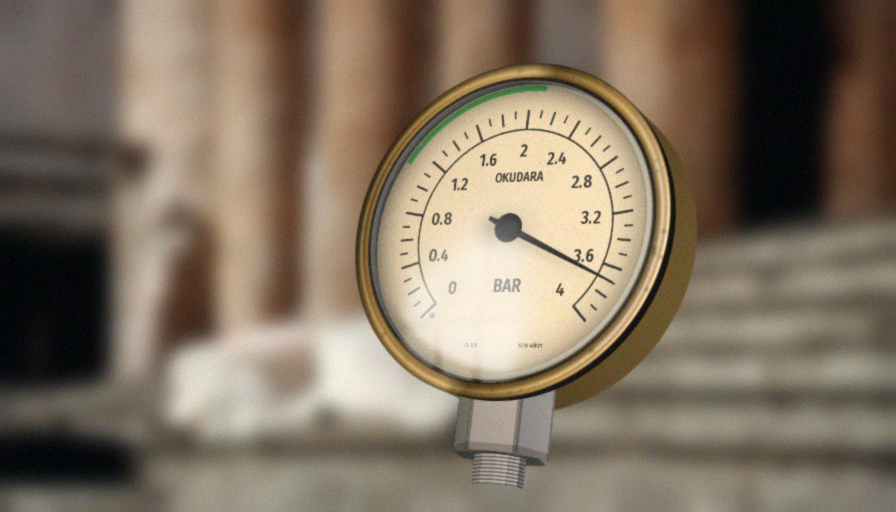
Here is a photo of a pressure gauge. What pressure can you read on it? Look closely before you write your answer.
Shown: 3.7 bar
